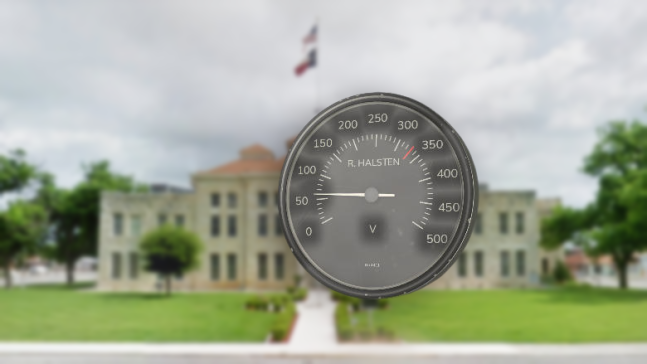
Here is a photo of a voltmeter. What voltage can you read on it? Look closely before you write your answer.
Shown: 60 V
